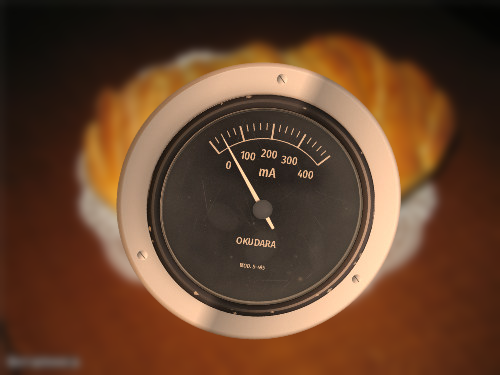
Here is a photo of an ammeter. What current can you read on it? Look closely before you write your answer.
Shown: 40 mA
